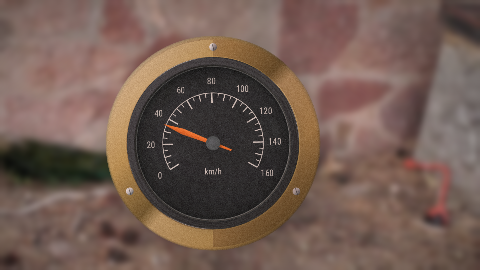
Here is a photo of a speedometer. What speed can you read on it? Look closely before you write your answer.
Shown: 35 km/h
